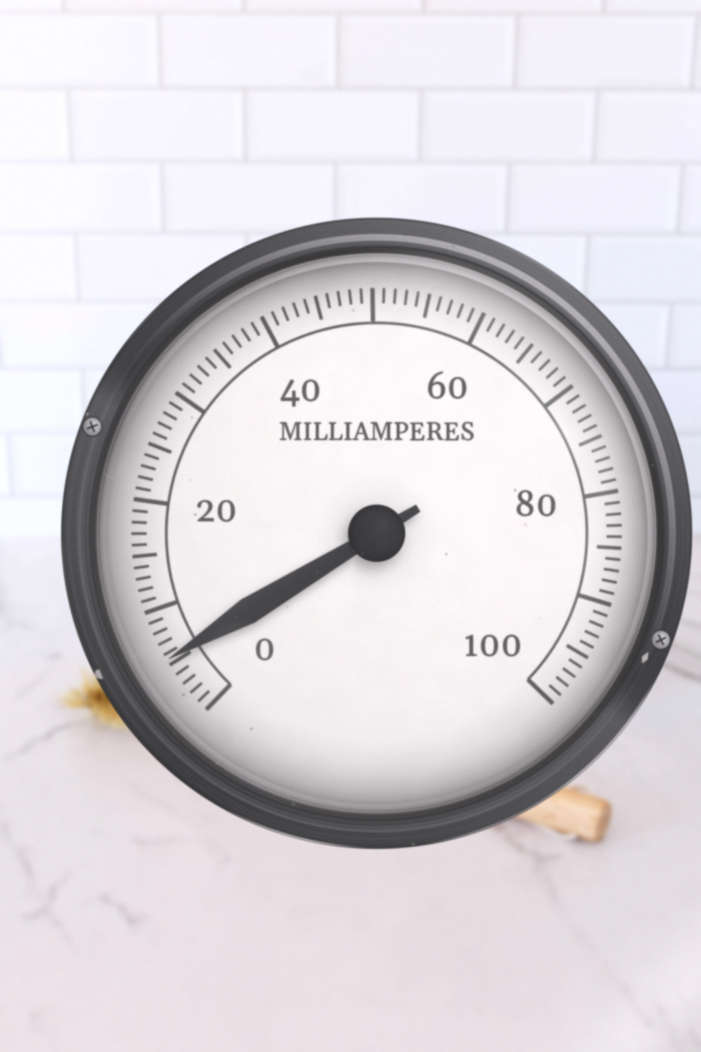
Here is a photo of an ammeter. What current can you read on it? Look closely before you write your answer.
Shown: 5.5 mA
